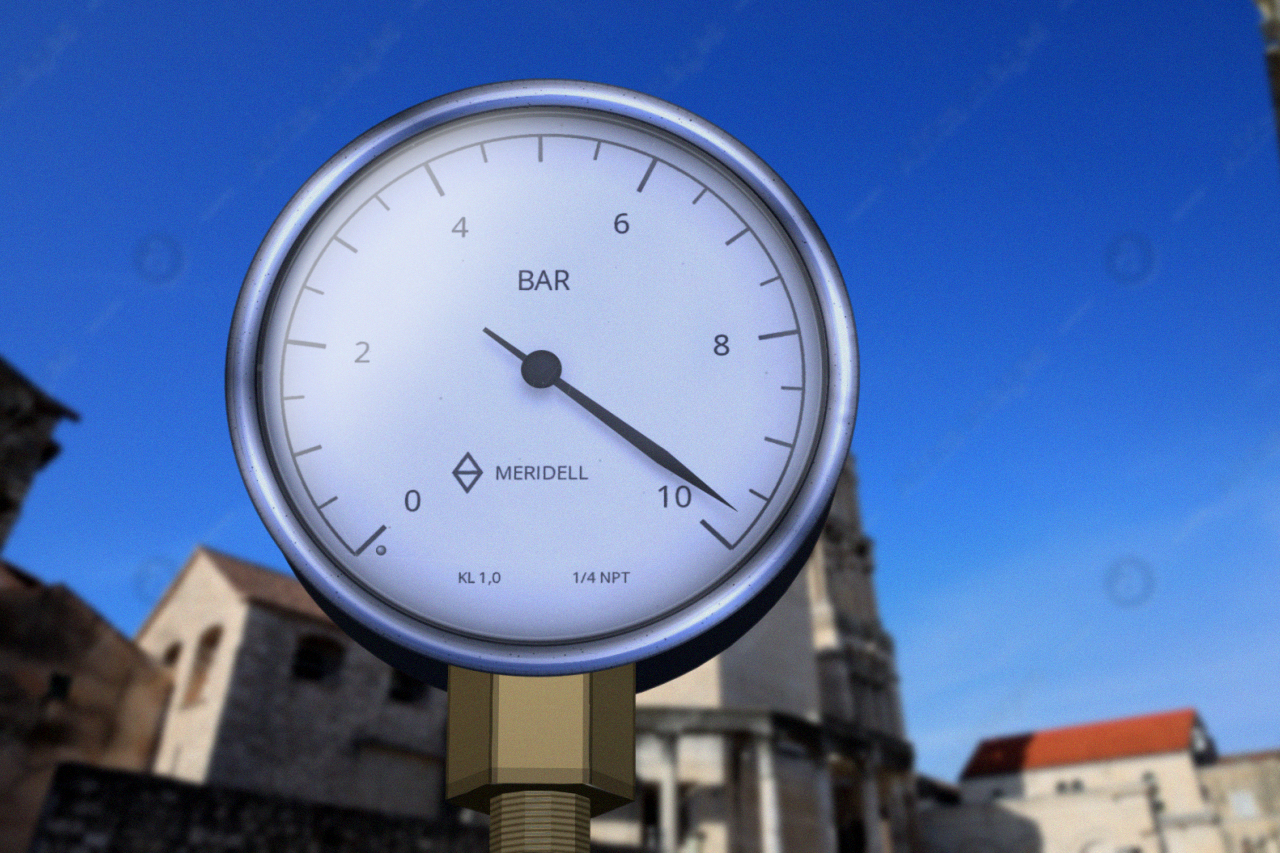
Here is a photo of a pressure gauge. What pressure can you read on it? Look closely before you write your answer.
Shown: 9.75 bar
